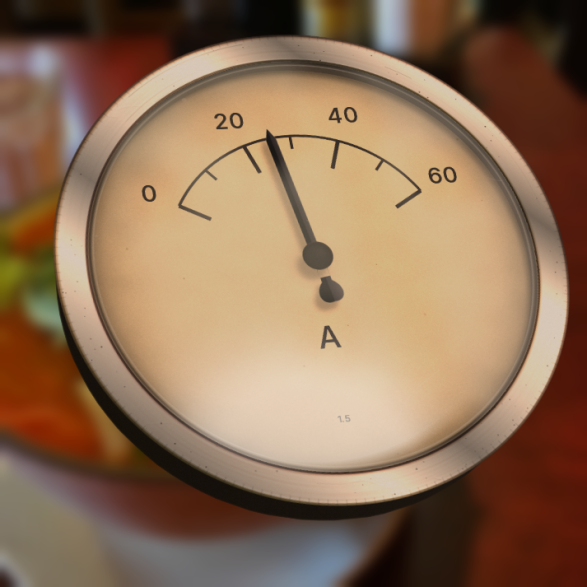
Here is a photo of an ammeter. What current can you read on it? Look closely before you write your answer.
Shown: 25 A
